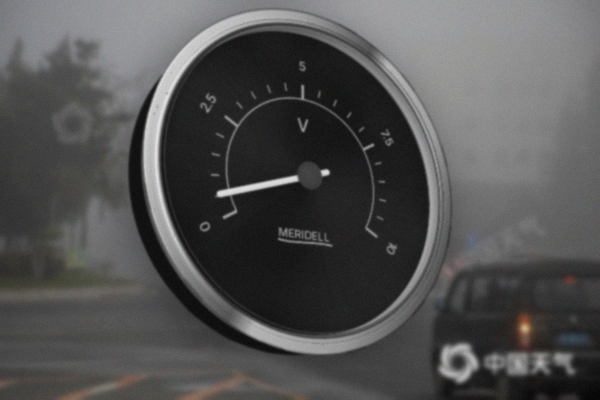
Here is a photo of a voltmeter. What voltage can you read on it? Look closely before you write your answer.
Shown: 0.5 V
